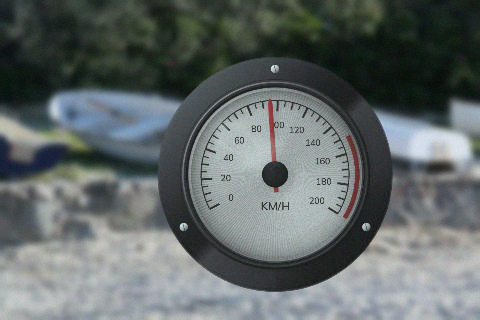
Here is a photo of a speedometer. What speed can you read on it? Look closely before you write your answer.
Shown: 95 km/h
